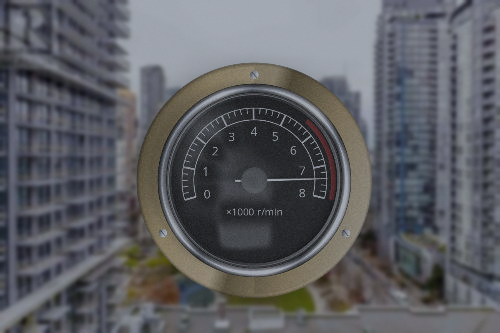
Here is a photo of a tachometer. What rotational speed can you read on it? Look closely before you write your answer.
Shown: 7400 rpm
